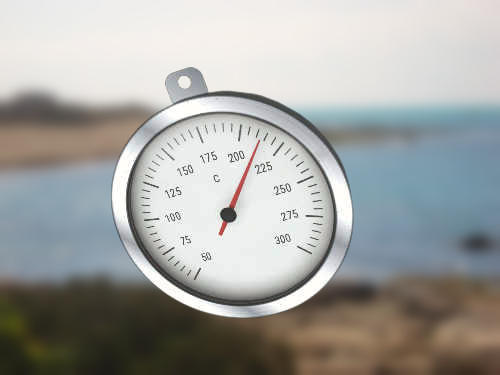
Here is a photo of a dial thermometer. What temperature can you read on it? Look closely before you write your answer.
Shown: 212.5 °C
